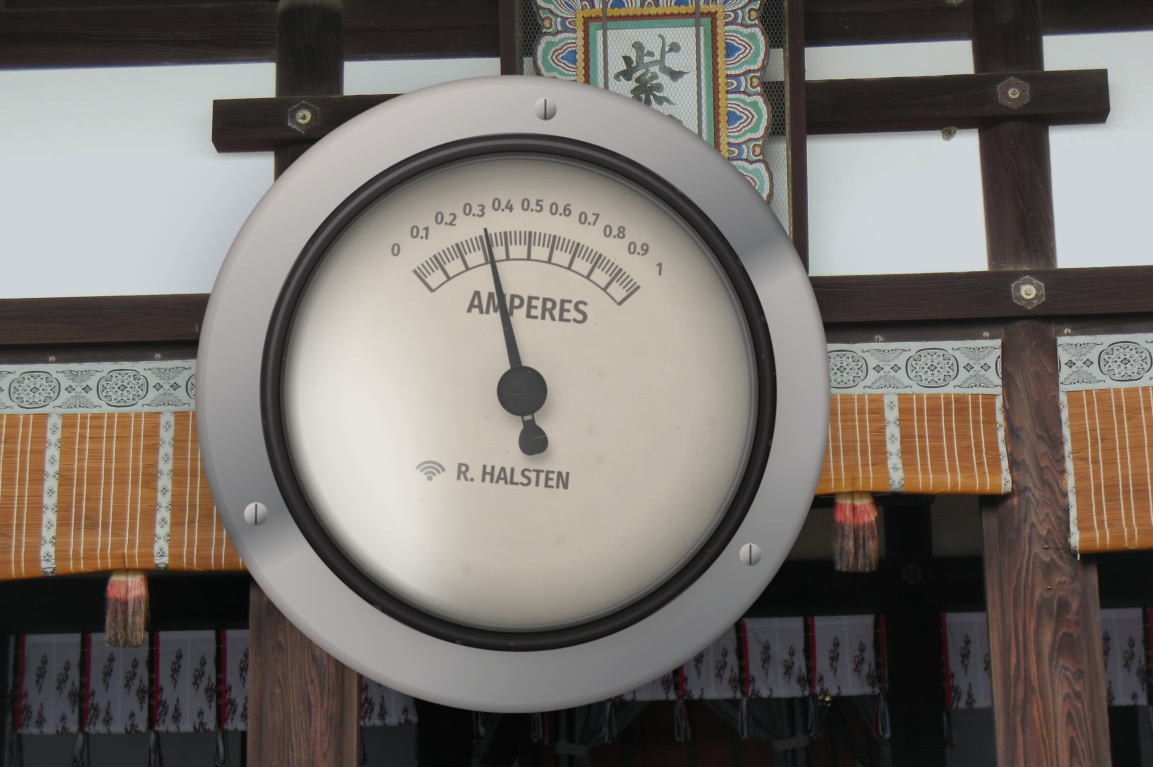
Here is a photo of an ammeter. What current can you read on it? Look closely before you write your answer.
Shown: 0.32 A
